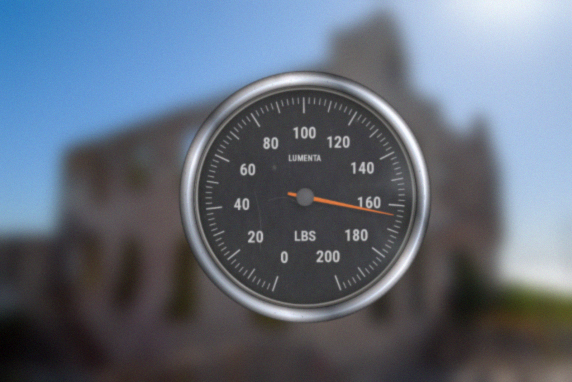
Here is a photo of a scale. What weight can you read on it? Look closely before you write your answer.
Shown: 164 lb
